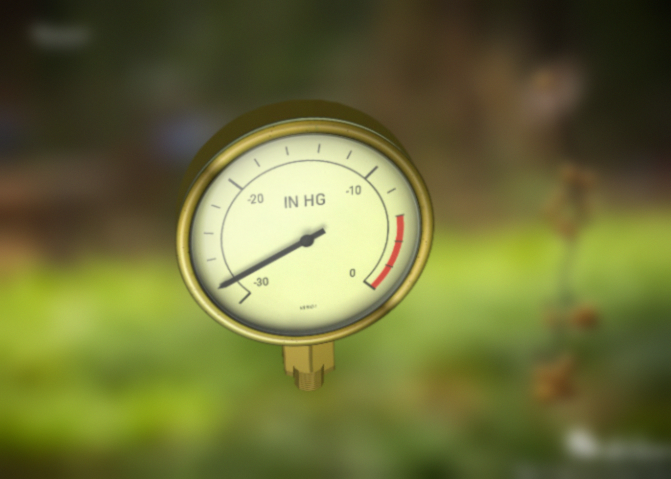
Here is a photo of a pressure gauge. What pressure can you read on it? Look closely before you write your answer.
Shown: -28 inHg
